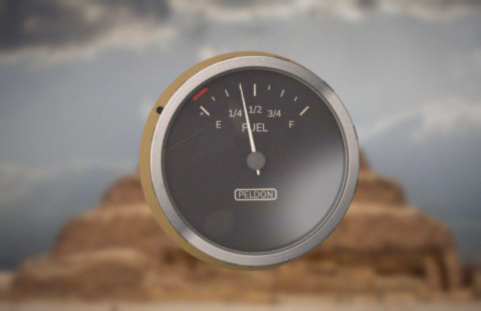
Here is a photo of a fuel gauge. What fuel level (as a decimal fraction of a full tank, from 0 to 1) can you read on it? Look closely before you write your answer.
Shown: 0.375
